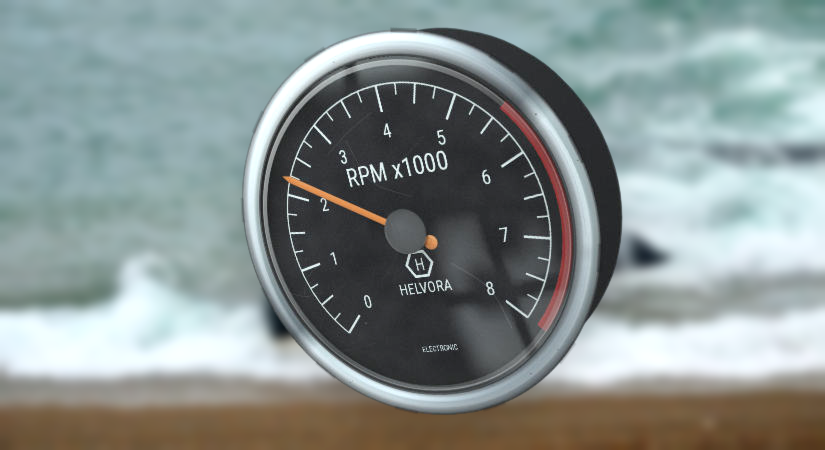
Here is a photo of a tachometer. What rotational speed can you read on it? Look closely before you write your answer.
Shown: 2250 rpm
